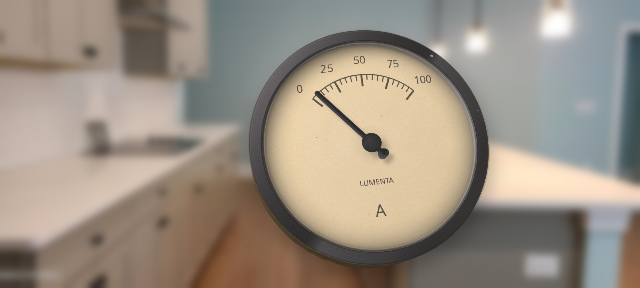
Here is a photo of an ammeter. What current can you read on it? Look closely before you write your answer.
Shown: 5 A
